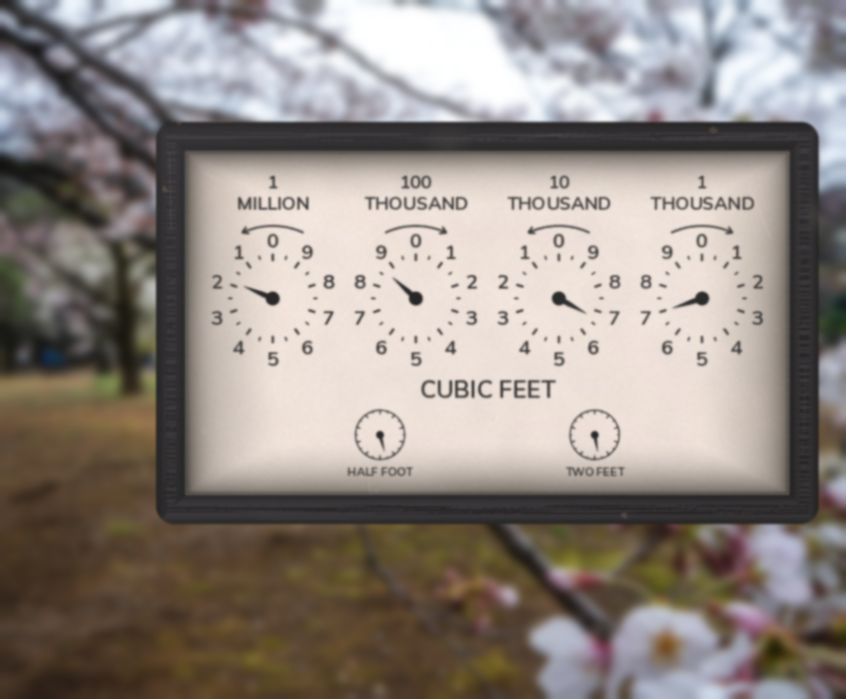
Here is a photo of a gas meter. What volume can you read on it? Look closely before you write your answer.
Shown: 186700 ft³
